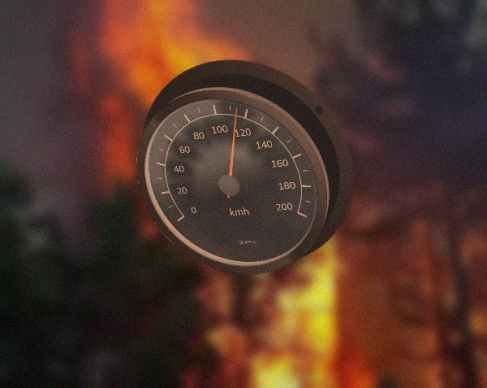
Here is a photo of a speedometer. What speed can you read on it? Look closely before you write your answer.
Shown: 115 km/h
